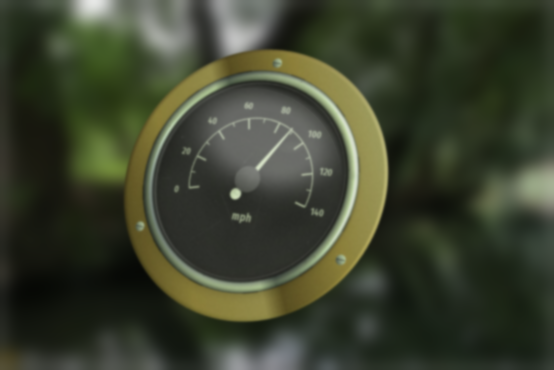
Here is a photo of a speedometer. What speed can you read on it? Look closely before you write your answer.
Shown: 90 mph
